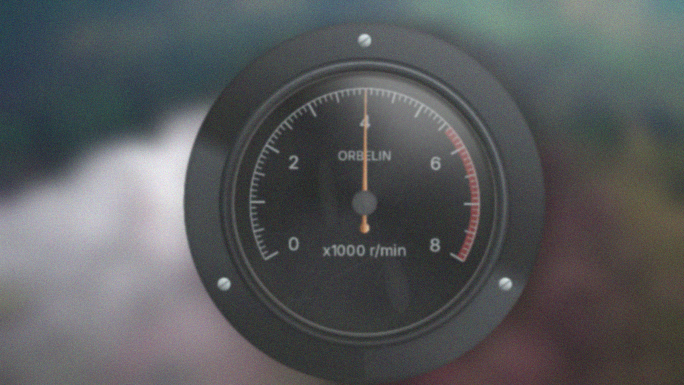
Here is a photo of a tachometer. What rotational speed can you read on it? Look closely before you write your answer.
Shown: 4000 rpm
